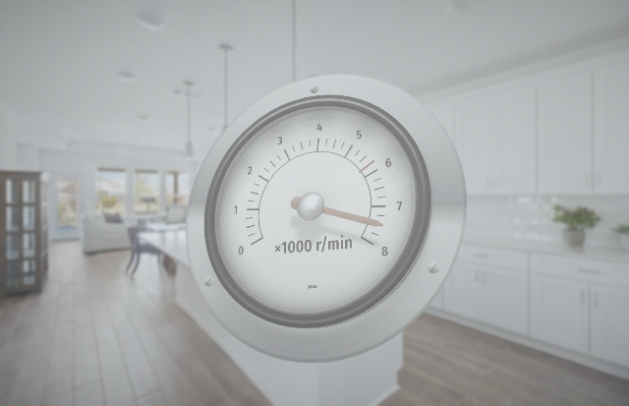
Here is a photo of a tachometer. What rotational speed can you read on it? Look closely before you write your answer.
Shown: 7500 rpm
